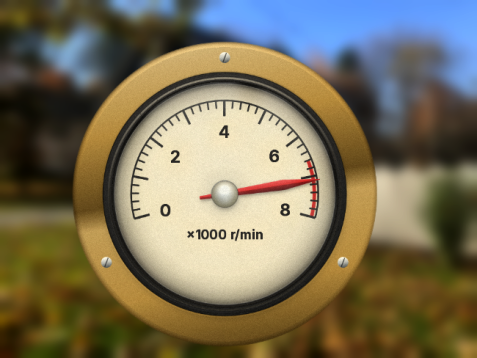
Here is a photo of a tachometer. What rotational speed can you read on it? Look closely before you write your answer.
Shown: 7100 rpm
